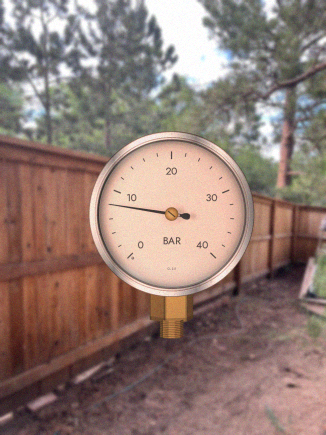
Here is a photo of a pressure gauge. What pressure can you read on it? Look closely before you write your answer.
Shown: 8 bar
